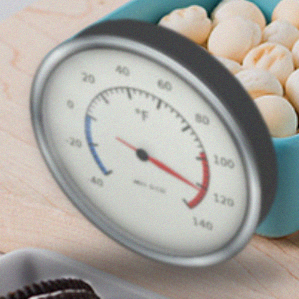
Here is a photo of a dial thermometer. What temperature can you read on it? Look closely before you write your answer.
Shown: 120 °F
